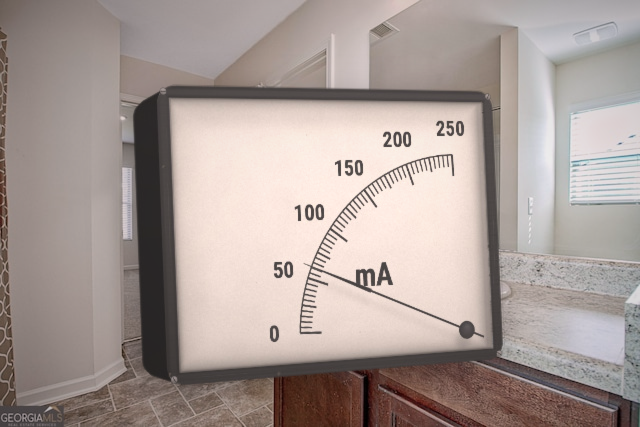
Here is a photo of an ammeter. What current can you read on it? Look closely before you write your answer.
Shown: 60 mA
